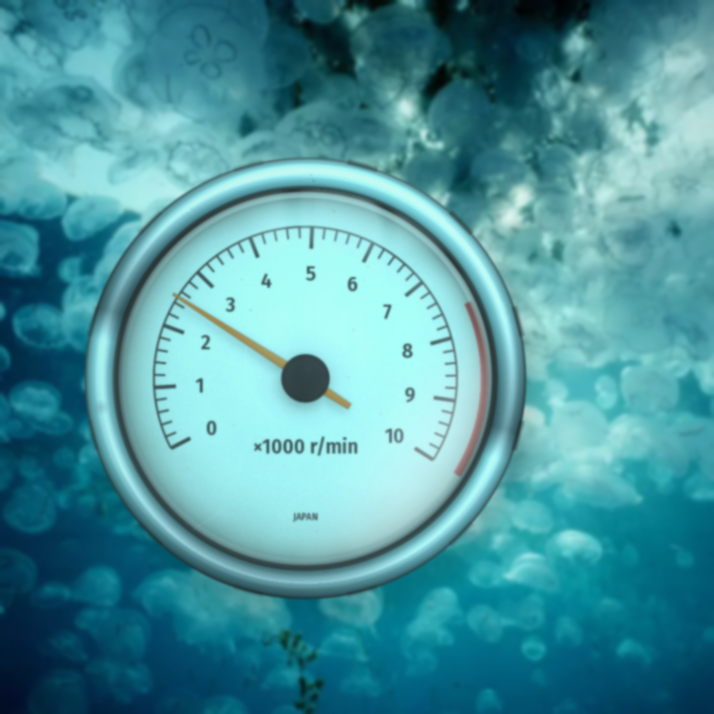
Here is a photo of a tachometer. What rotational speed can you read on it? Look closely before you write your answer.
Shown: 2500 rpm
